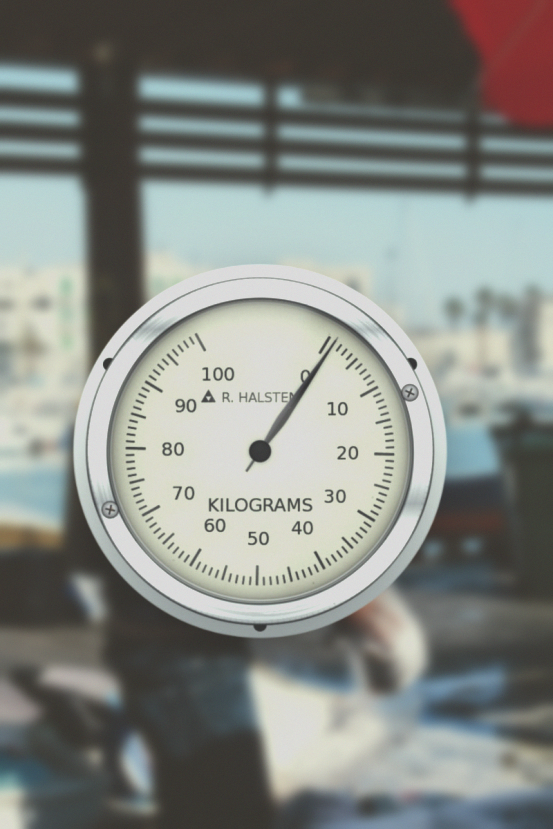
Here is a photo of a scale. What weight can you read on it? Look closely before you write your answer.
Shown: 1 kg
